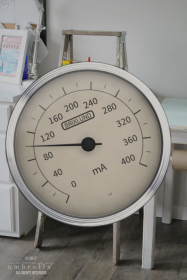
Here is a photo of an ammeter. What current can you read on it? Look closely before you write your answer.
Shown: 100 mA
